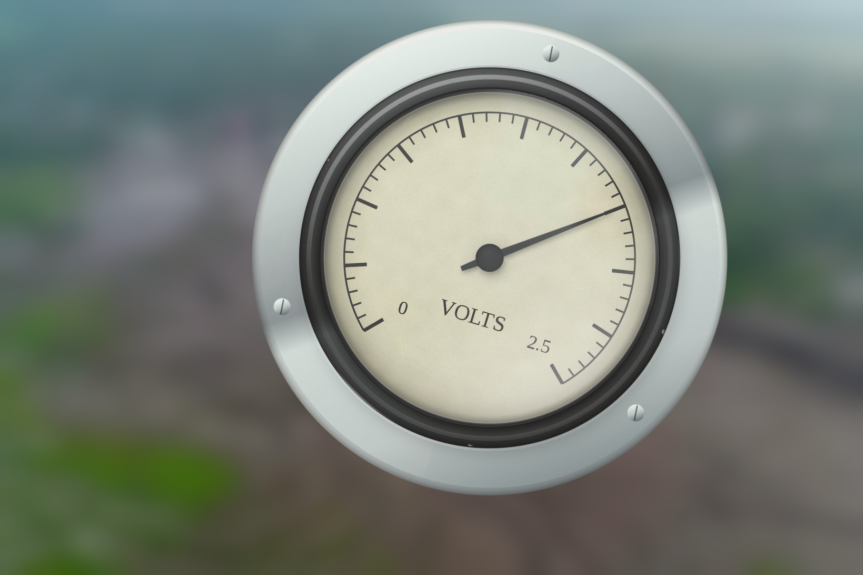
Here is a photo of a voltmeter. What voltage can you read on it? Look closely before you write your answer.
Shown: 1.75 V
